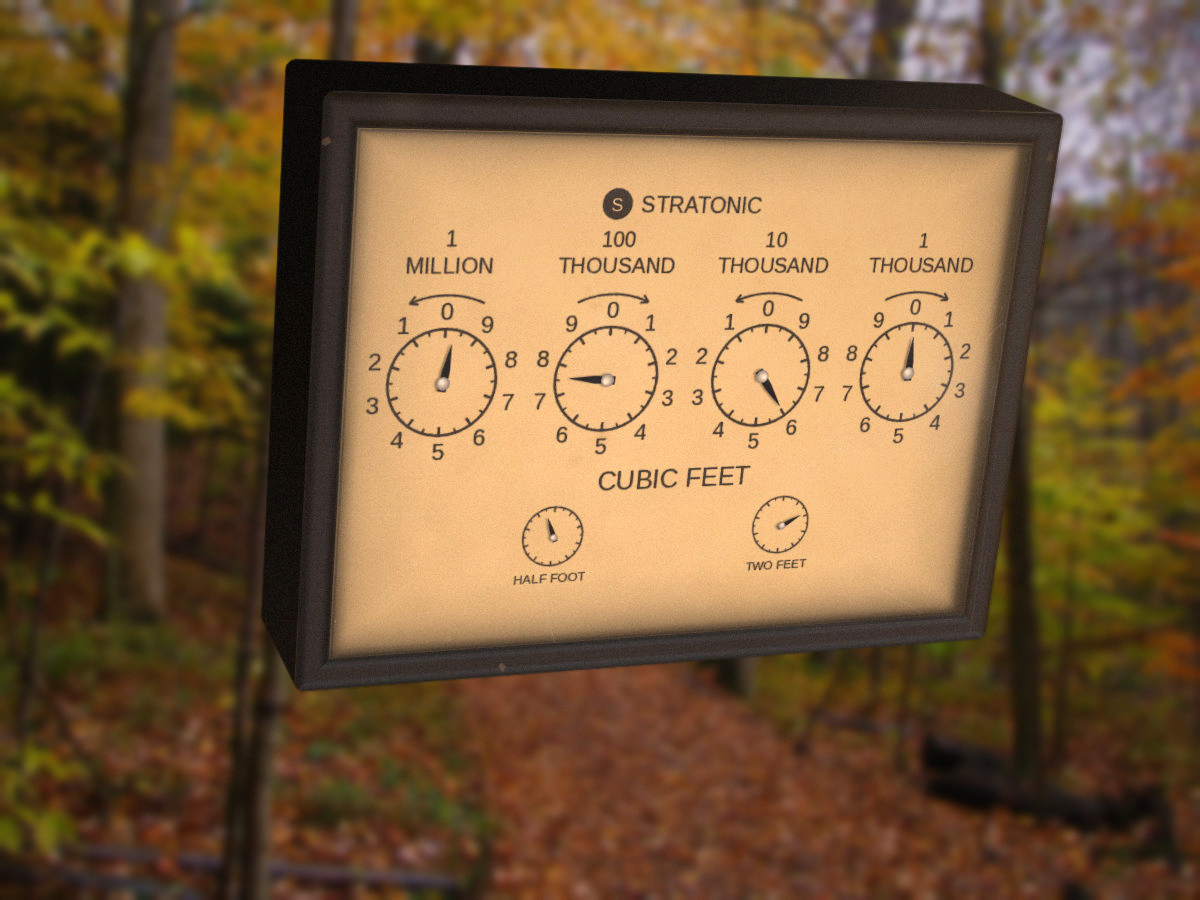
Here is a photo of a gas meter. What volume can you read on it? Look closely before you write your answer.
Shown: 976000 ft³
